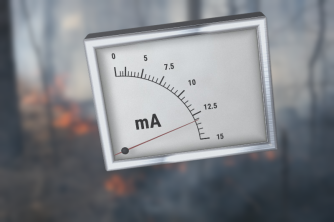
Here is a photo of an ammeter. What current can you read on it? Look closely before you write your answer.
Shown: 13 mA
